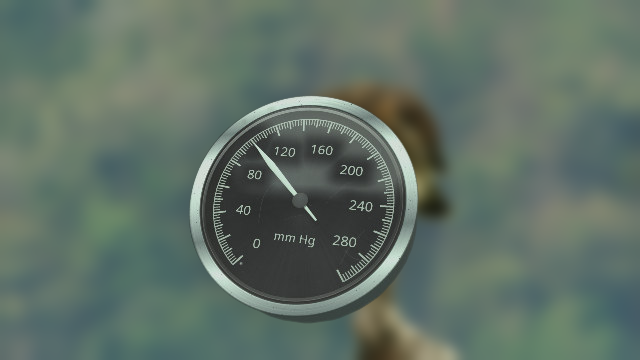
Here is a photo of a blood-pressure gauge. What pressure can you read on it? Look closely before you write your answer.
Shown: 100 mmHg
